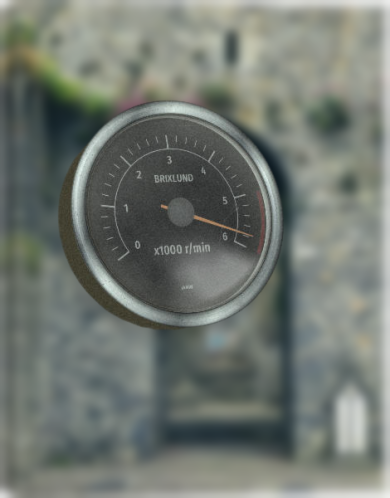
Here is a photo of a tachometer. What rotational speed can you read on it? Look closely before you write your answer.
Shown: 5800 rpm
